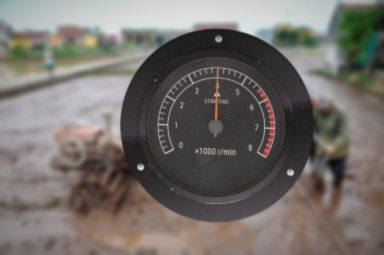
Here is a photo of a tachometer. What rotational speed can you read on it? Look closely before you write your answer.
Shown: 4000 rpm
